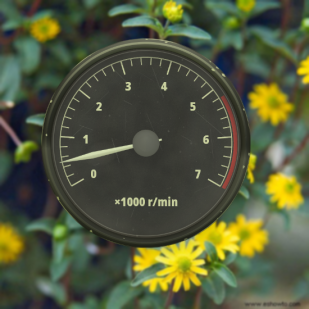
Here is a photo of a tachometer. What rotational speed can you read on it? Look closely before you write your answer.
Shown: 500 rpm
